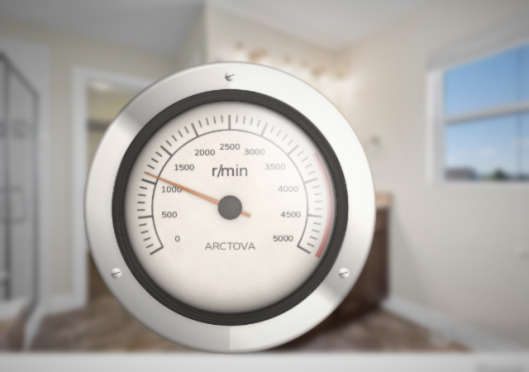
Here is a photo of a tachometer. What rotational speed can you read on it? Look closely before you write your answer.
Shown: 1100 rpm
